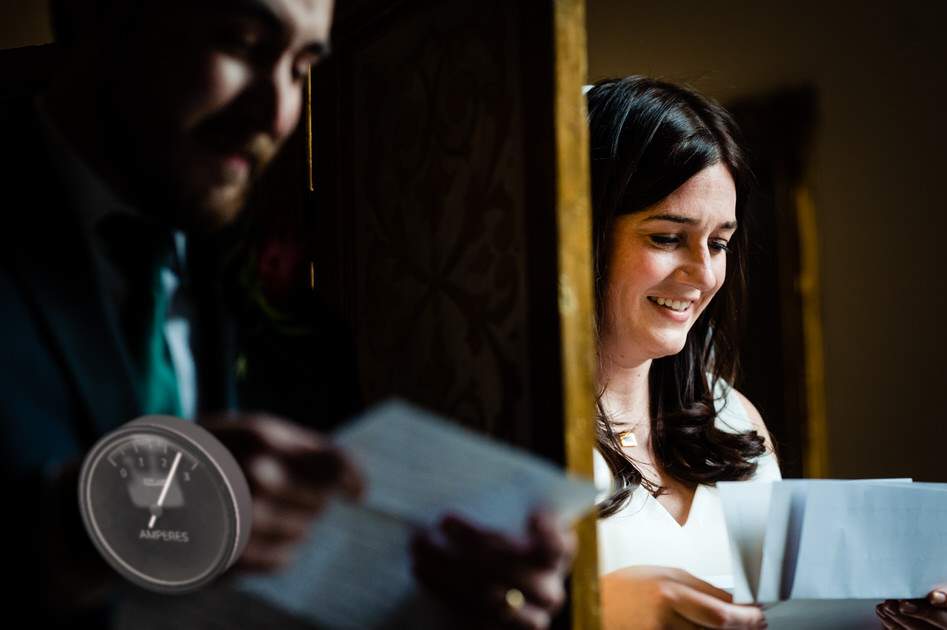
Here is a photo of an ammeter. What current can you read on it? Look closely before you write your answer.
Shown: 2.5 A
